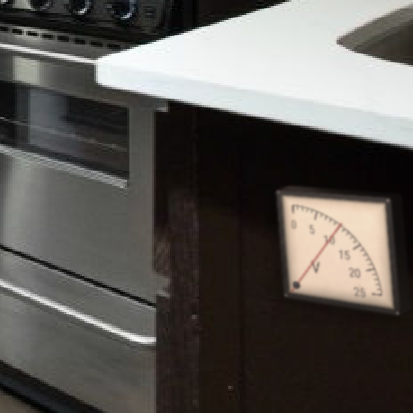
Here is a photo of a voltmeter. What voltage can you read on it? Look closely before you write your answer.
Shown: 10 V
